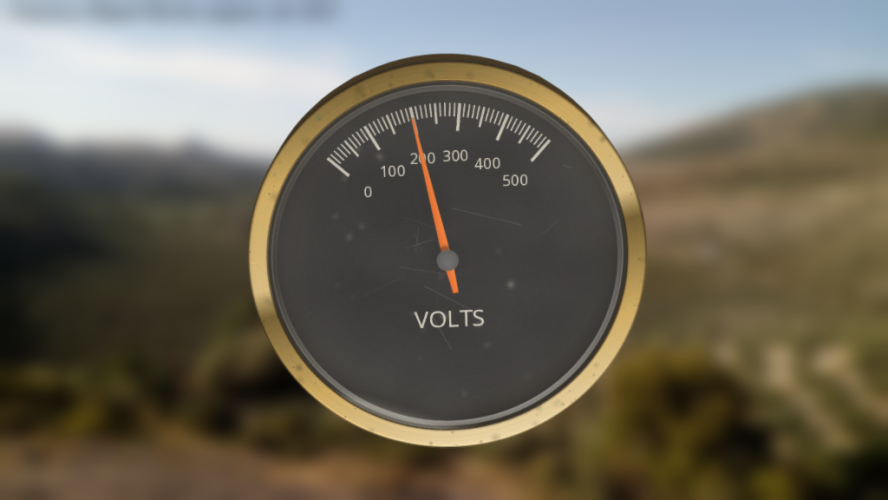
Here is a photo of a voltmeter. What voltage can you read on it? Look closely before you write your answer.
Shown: 200 V
